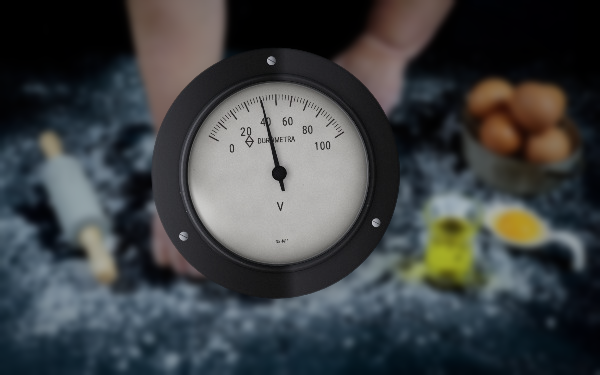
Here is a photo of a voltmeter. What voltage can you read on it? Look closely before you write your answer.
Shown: 40 V
